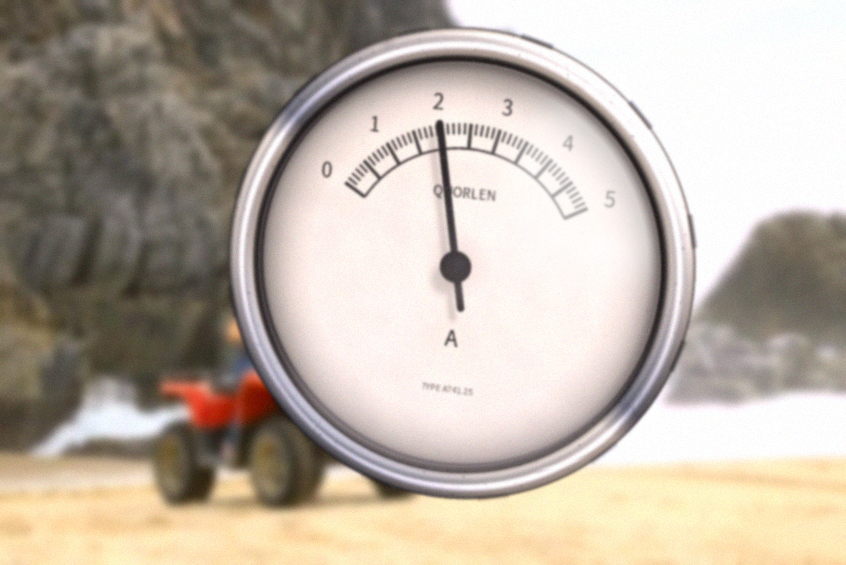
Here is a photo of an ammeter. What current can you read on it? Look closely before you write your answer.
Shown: 2 A
